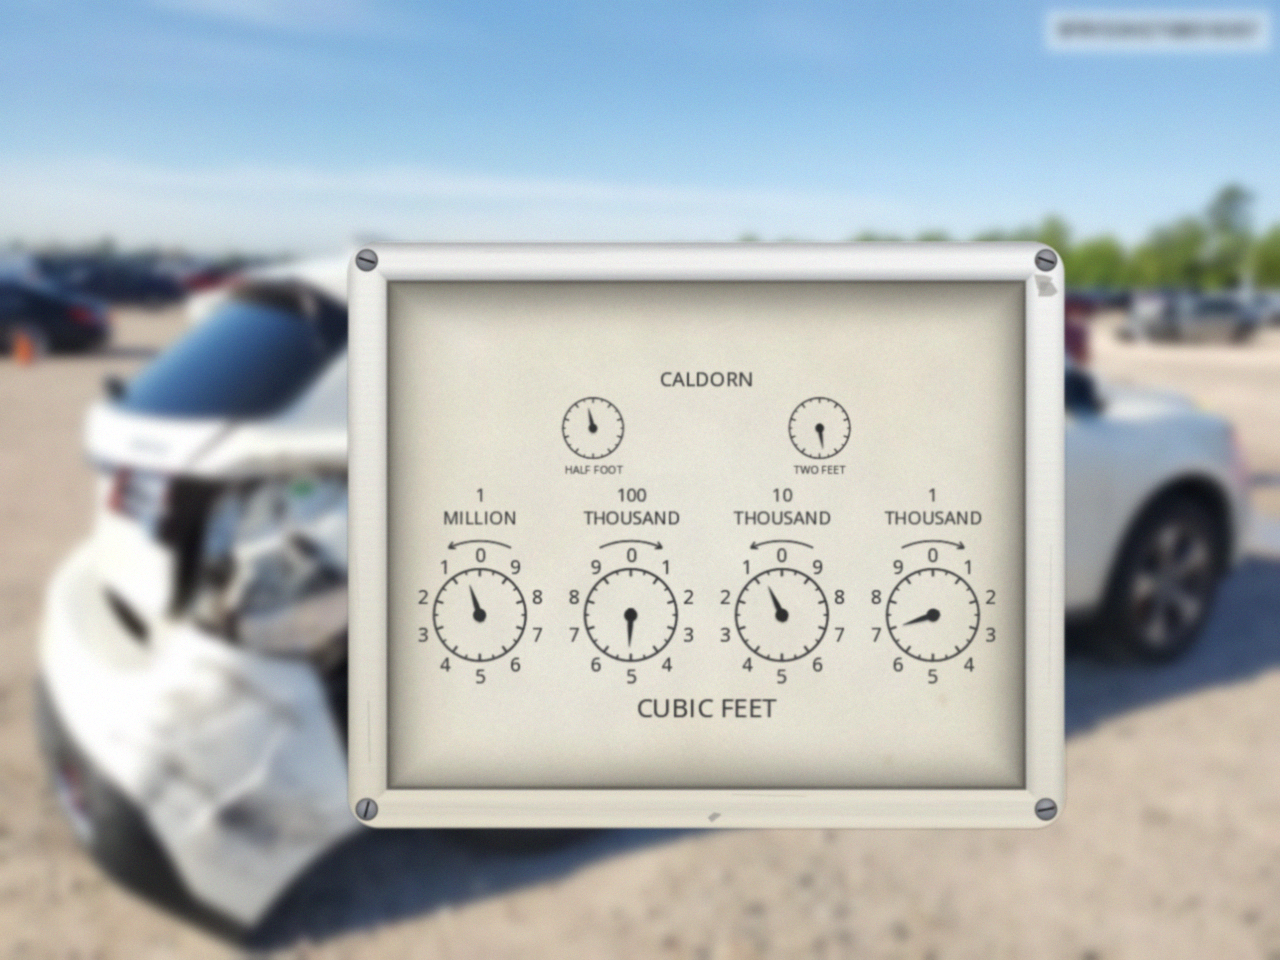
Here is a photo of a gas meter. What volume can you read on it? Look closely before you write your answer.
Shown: 50700 ft³
